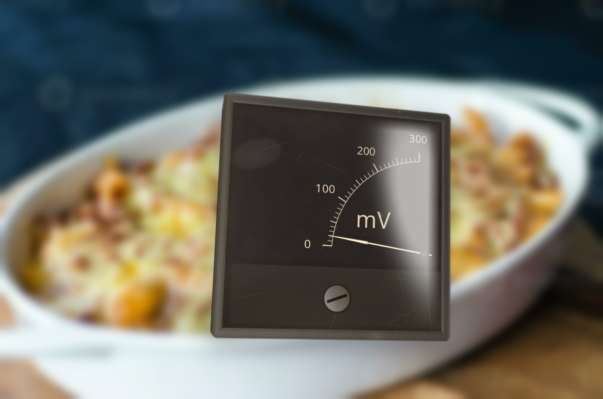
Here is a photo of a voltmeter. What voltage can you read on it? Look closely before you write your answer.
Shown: 20 mV
